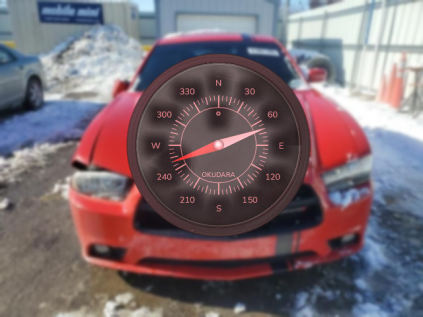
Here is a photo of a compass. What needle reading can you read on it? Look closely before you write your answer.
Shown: 250 °
